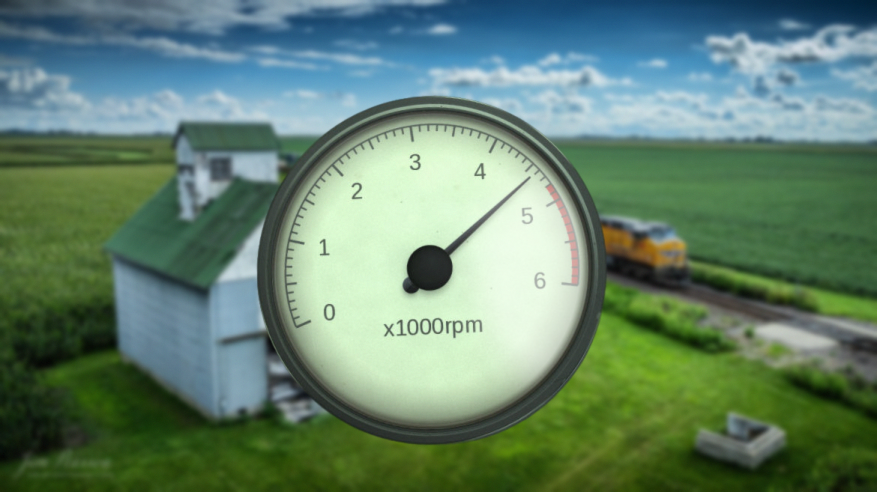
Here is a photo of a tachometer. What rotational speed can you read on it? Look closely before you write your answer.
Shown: 4600 rpm
